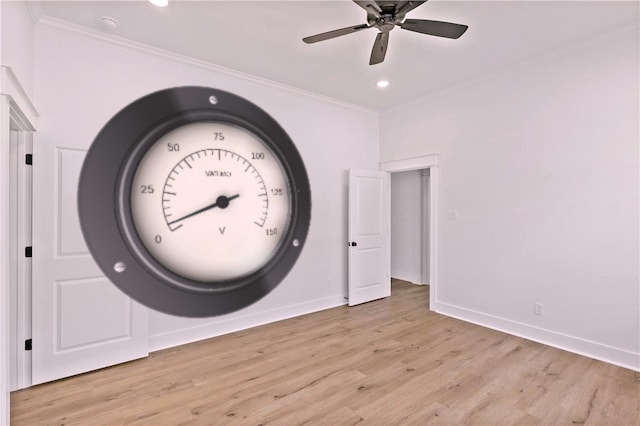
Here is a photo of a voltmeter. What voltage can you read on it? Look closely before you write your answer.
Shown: 5 V
